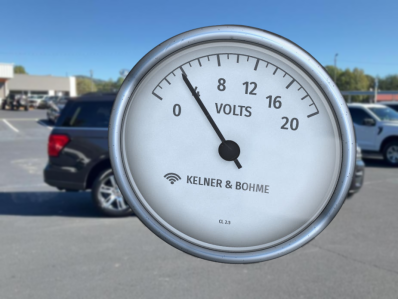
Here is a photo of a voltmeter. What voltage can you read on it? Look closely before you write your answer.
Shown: 4 V
